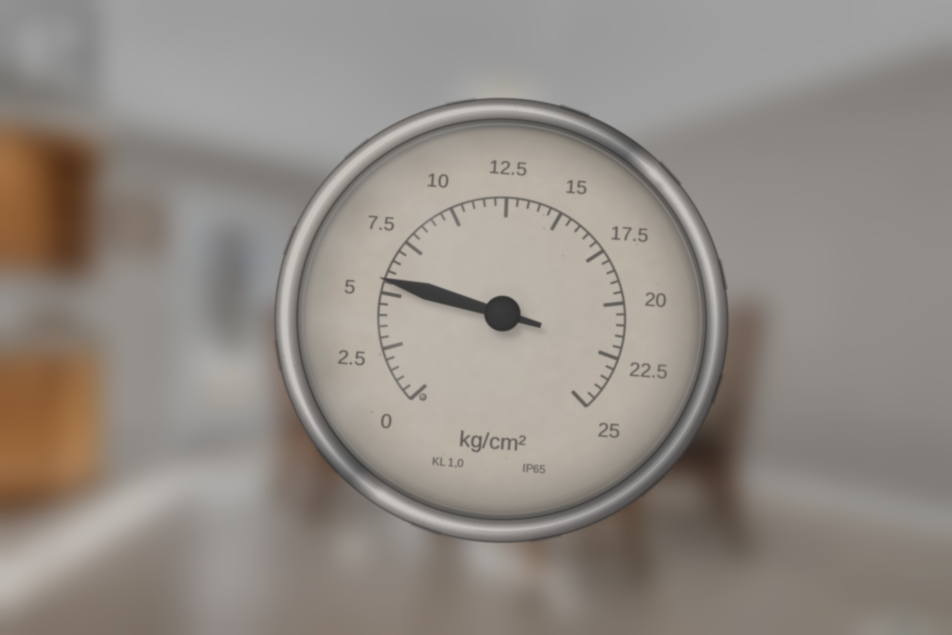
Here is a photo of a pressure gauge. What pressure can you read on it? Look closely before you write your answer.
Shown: 5.5 kg/cm²
